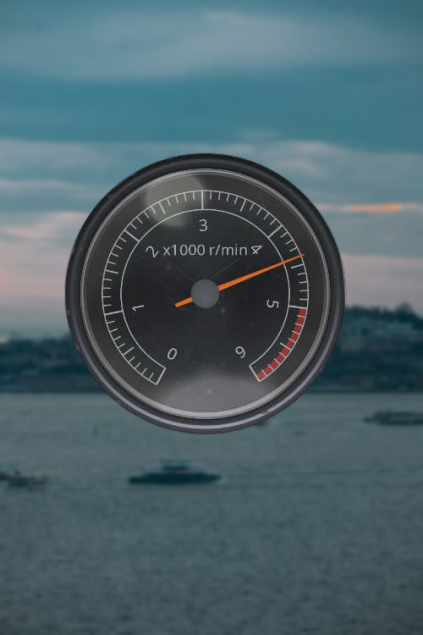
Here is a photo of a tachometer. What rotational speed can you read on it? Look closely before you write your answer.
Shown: 4400 rpm
